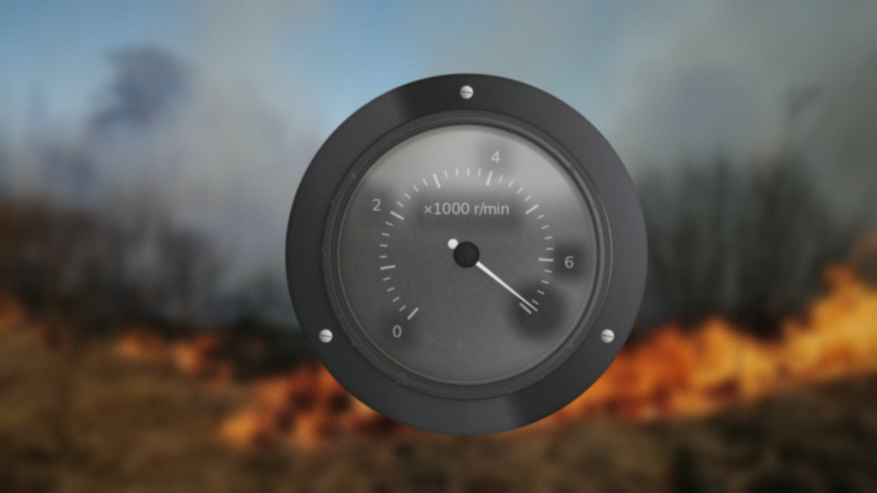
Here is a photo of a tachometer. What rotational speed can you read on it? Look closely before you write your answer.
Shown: 6900 rpm
